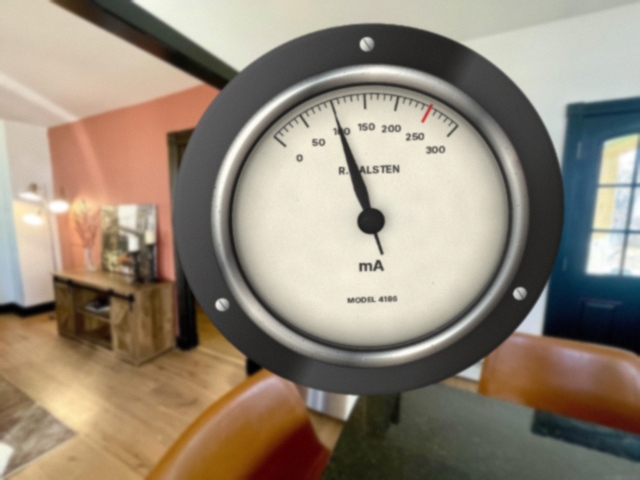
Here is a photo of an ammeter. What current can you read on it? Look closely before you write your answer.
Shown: 100 mA
